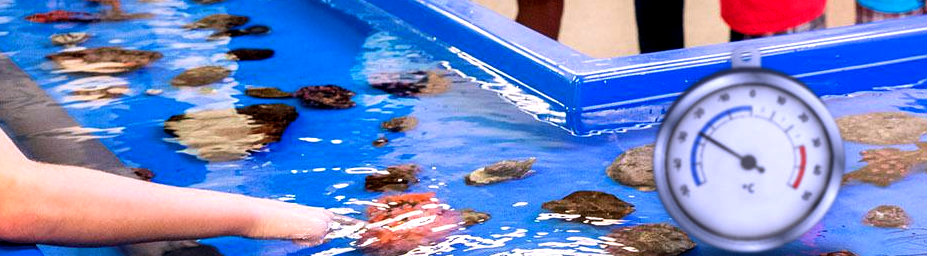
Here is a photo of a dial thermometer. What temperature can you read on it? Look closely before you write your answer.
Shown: -25 °C
